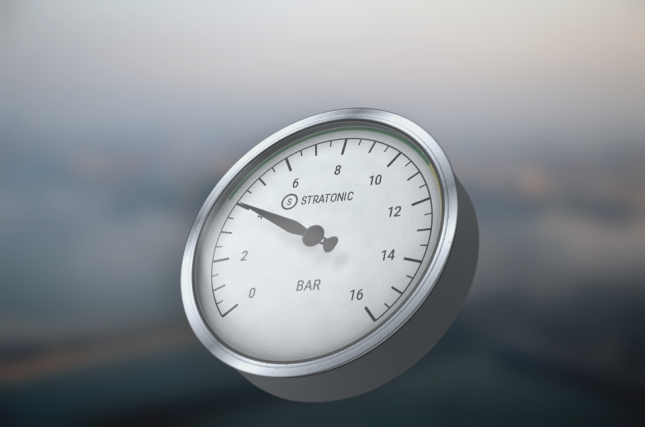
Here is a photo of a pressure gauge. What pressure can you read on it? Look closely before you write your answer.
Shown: 4 bar
